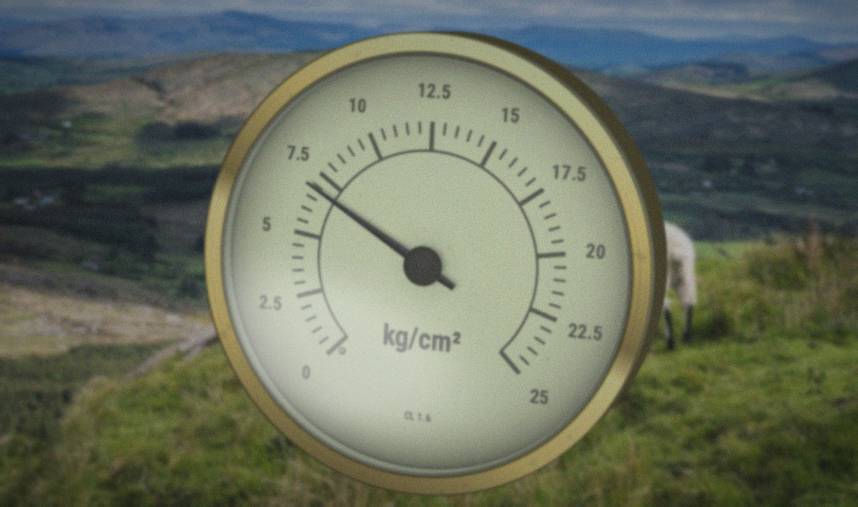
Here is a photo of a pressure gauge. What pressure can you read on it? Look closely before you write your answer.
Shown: 7 kg/cm²
